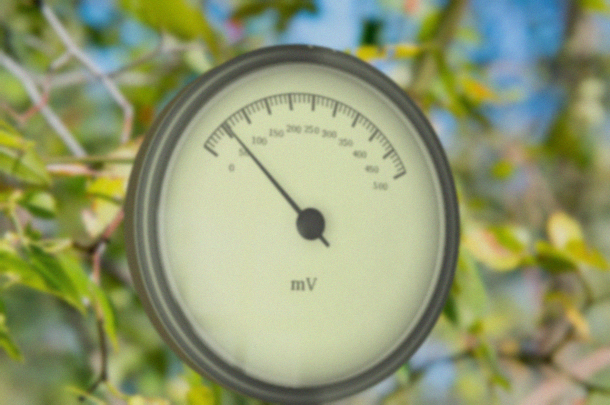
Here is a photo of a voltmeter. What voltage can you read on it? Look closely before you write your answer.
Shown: 50 mV
